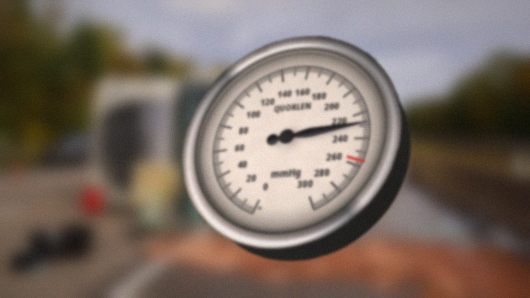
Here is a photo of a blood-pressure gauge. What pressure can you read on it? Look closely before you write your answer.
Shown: 230 mmHg
